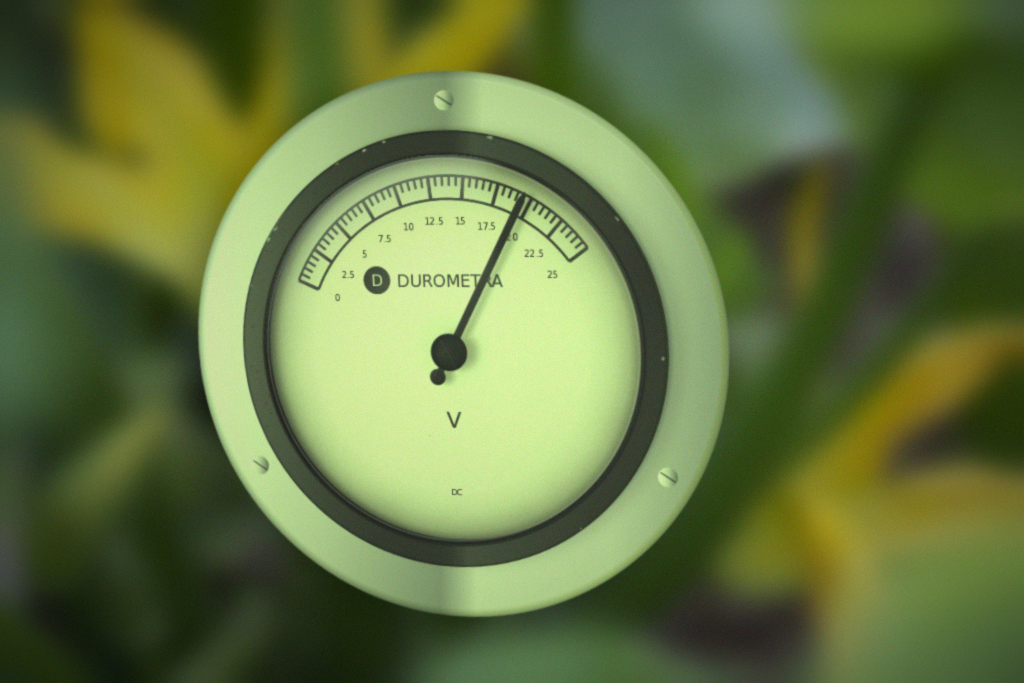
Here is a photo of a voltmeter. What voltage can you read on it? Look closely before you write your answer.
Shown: 19.5 V
